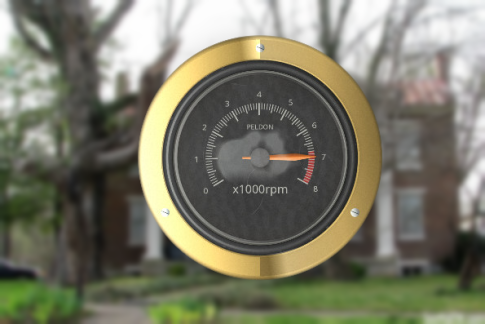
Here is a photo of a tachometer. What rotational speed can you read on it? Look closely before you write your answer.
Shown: 7000 rpm
